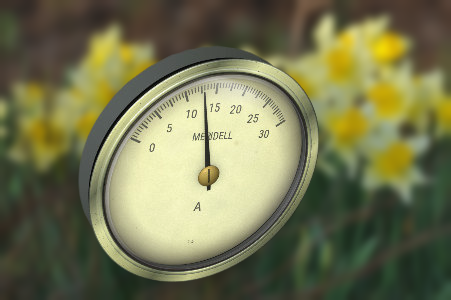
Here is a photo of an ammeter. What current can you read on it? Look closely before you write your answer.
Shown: 12.5 A
